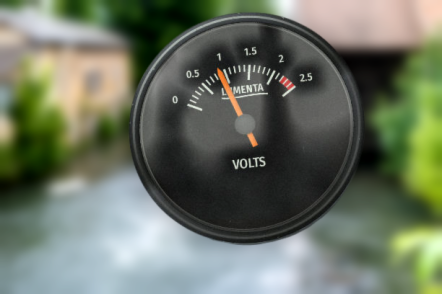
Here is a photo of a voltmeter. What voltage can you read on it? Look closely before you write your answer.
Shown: 0.9 V
